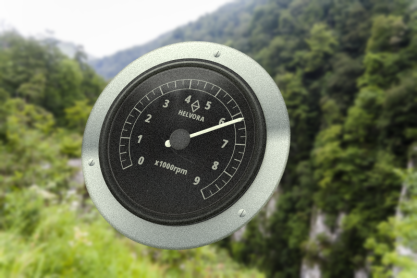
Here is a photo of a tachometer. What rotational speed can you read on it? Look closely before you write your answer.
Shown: 6250 rpm
